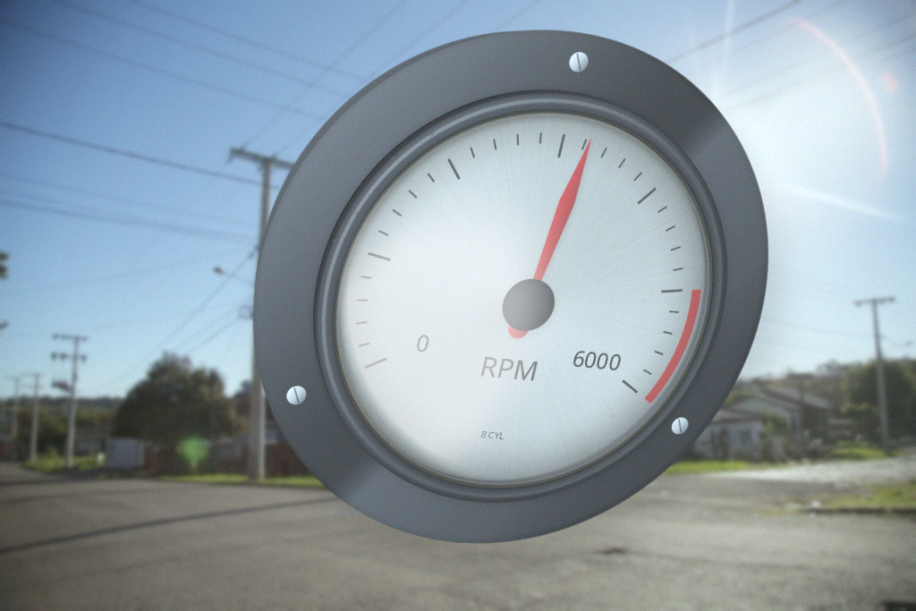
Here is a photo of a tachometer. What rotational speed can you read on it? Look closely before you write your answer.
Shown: 3200 rpm
